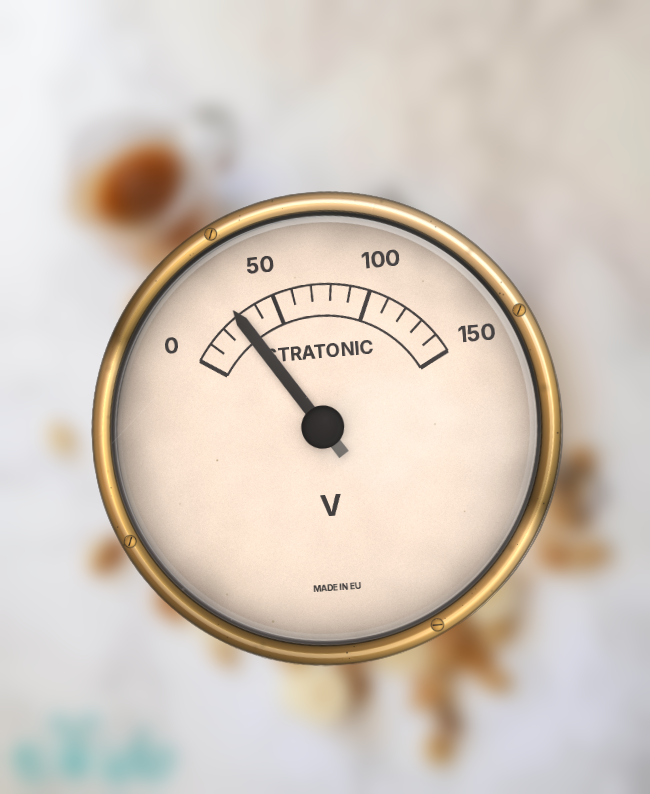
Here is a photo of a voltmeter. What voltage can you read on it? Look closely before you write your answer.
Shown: 30 V
